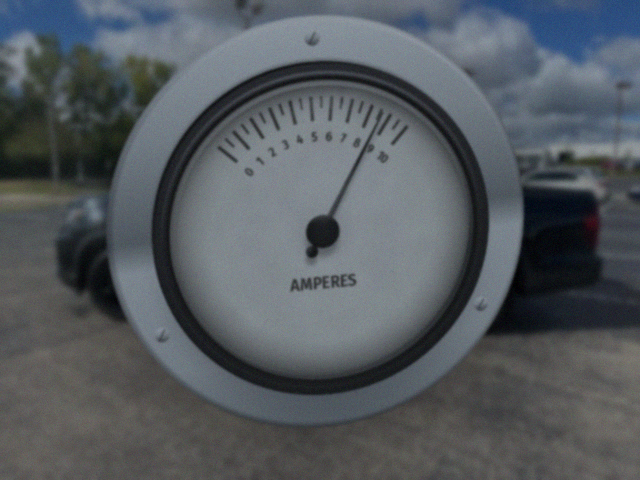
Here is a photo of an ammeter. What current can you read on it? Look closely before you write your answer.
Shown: 8.5 A
